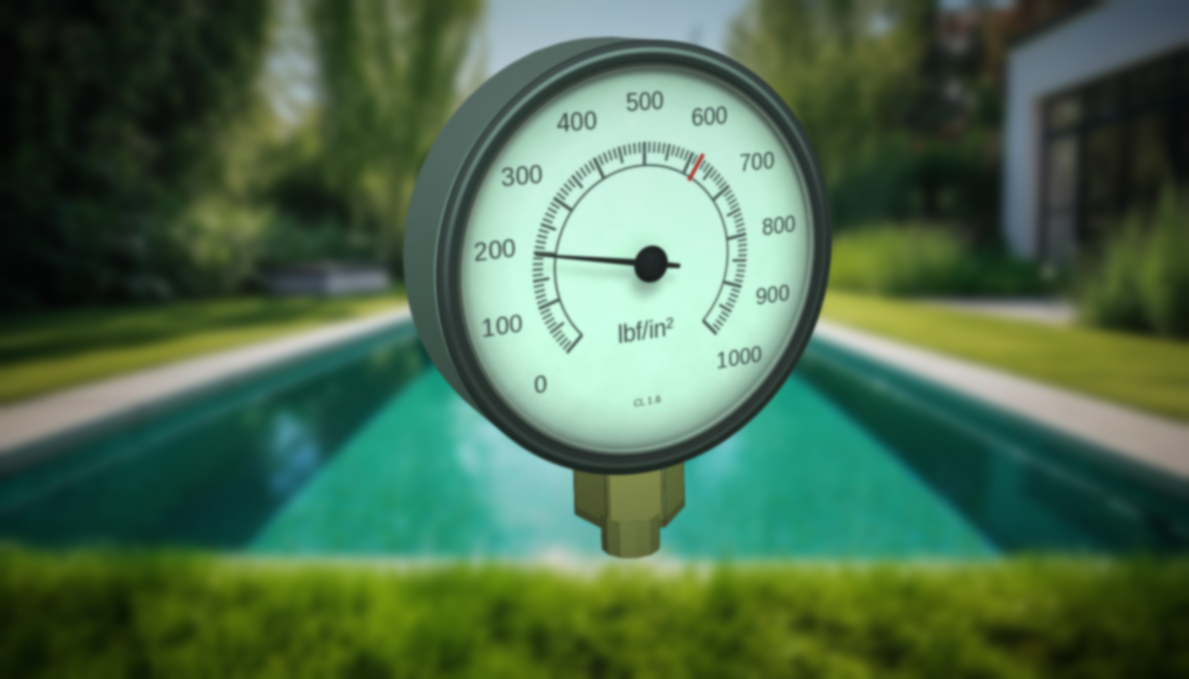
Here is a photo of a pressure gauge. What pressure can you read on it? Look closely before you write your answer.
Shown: 200 psi
